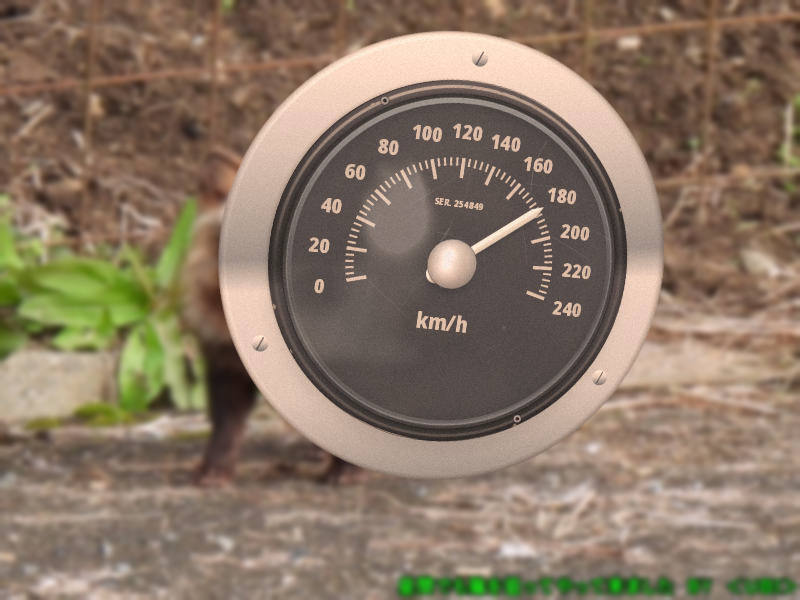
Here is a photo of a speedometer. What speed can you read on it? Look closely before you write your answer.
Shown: 180 km/h
